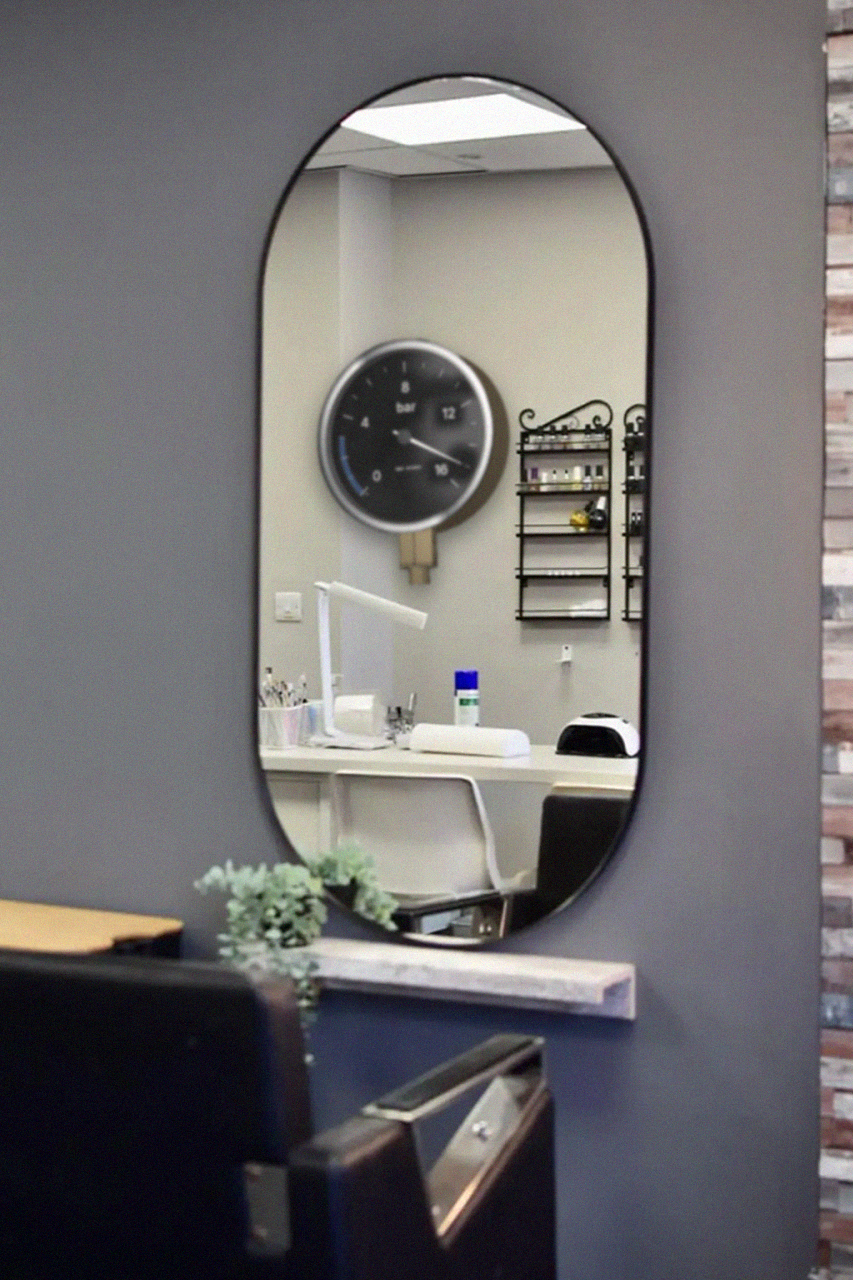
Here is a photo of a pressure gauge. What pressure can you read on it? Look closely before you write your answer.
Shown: 15 bar
